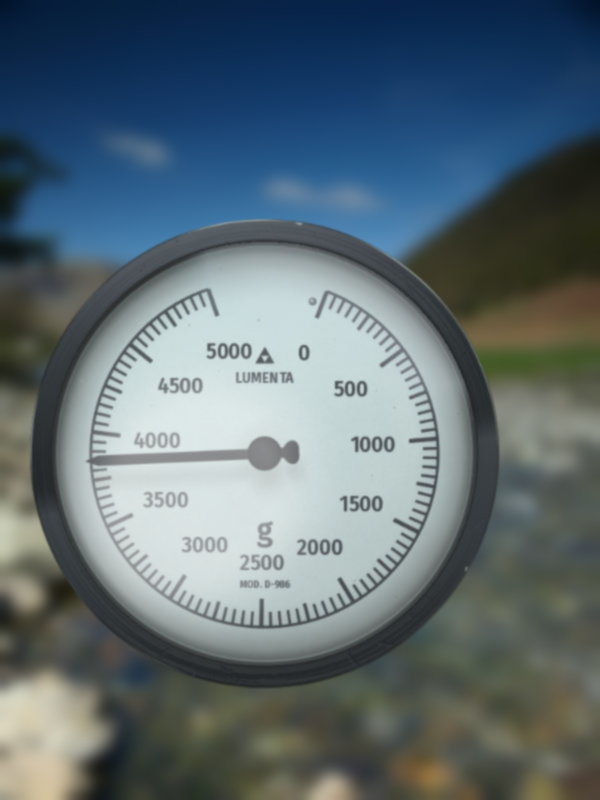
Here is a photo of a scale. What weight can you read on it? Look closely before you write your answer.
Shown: 3850 g
